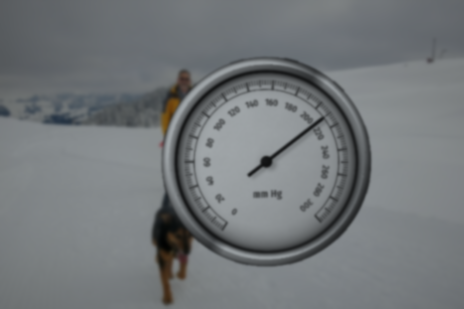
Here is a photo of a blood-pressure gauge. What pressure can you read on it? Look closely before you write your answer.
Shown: 210 mmHg
